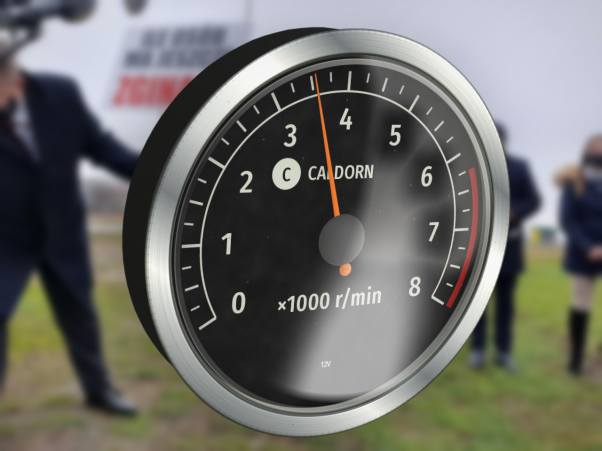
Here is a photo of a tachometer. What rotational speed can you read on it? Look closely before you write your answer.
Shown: 3500 rpm
